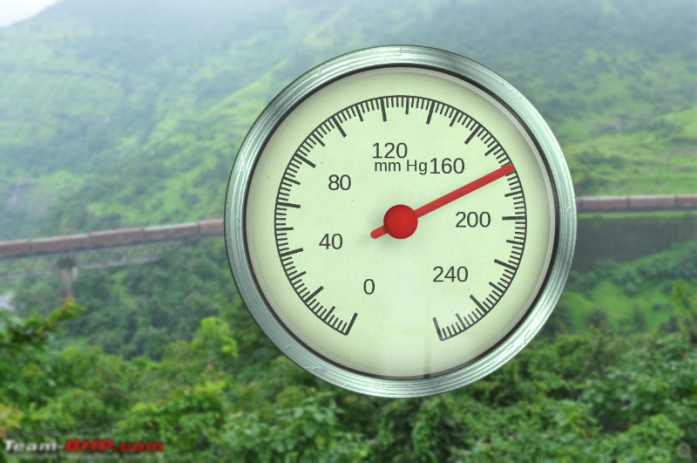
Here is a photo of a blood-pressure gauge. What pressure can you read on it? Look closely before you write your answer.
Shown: 180 mmHg
